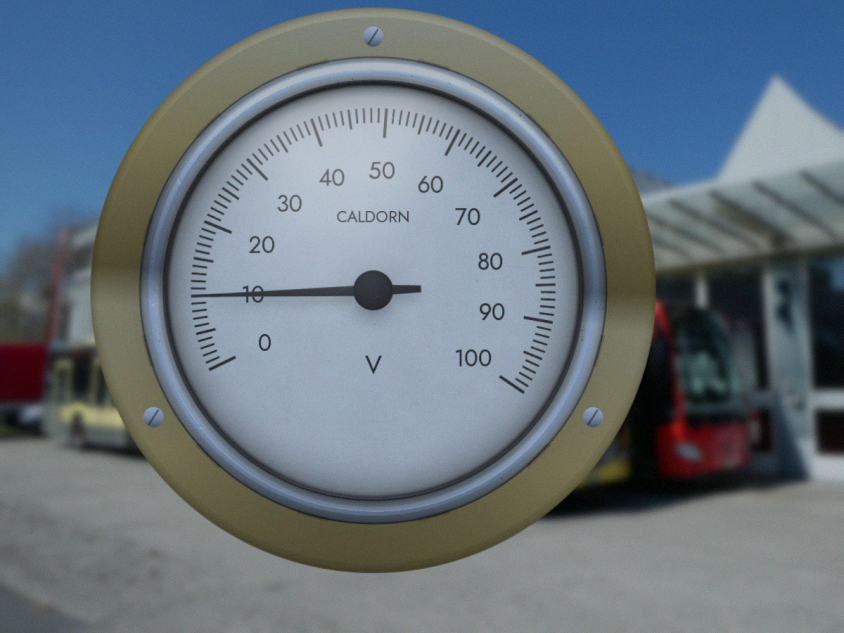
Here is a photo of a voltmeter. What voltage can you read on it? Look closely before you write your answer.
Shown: 10 V
